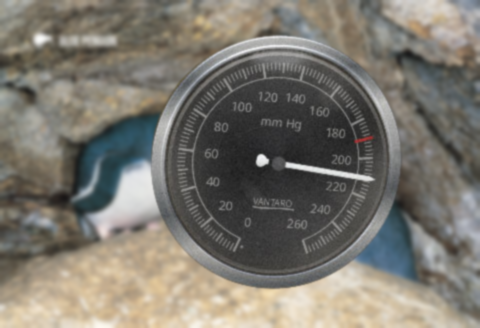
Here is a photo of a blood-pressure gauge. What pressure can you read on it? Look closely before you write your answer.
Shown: 210 mmHg
